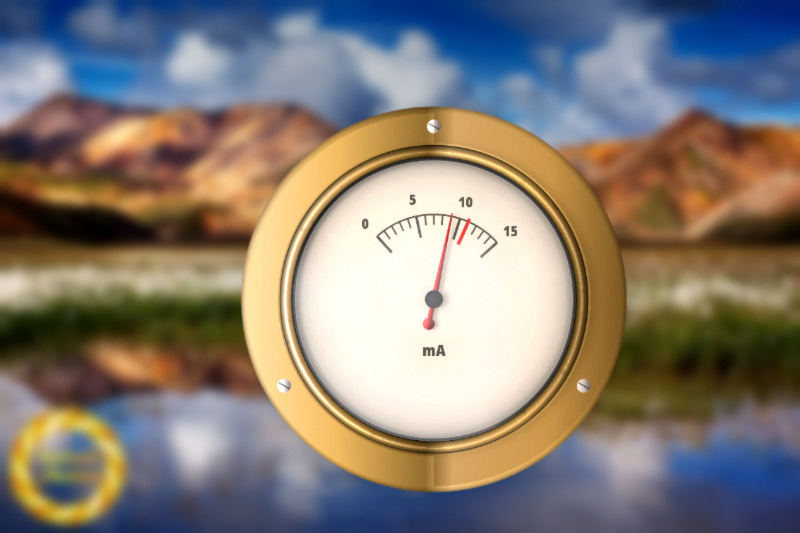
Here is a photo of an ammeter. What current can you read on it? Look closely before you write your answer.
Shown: 9 mA
